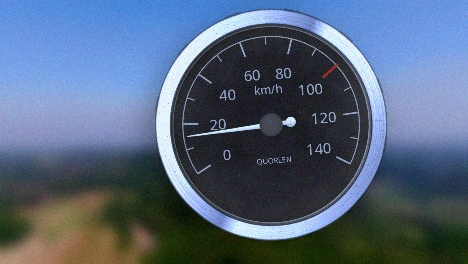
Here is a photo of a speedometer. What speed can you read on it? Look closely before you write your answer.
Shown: 15 km/h
